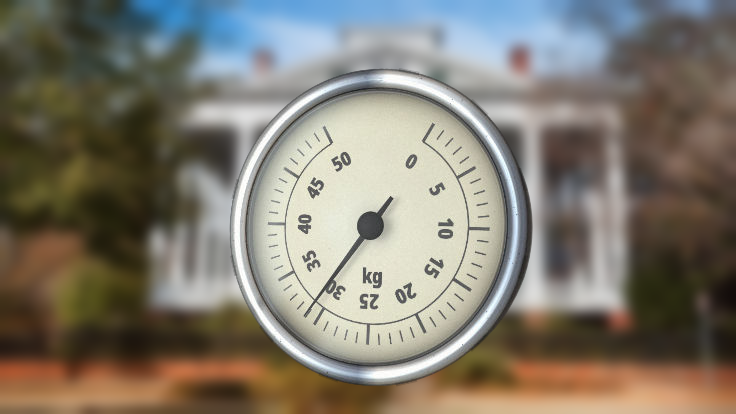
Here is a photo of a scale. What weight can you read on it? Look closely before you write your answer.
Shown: 31 kg
